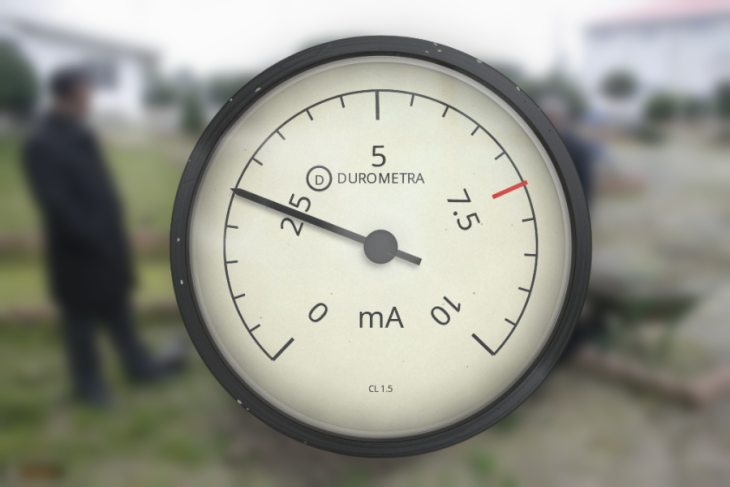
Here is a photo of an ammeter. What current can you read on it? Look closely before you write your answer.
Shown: 2.5 mA
